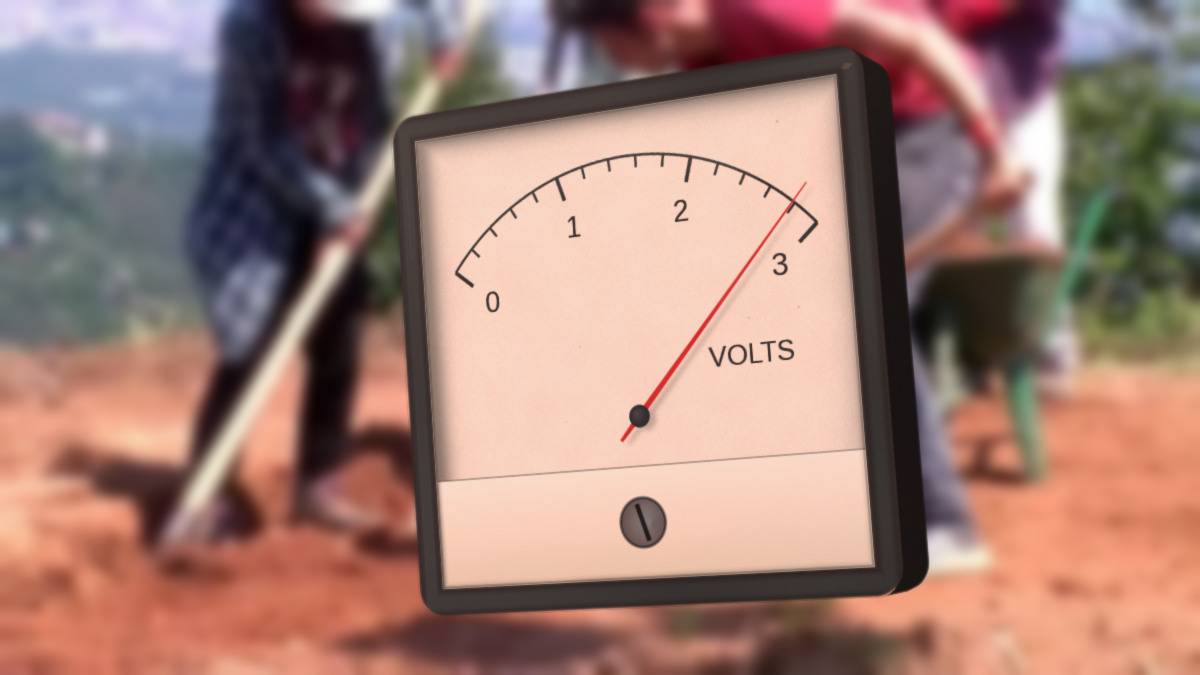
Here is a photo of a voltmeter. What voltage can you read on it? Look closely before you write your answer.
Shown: 2.8 V
